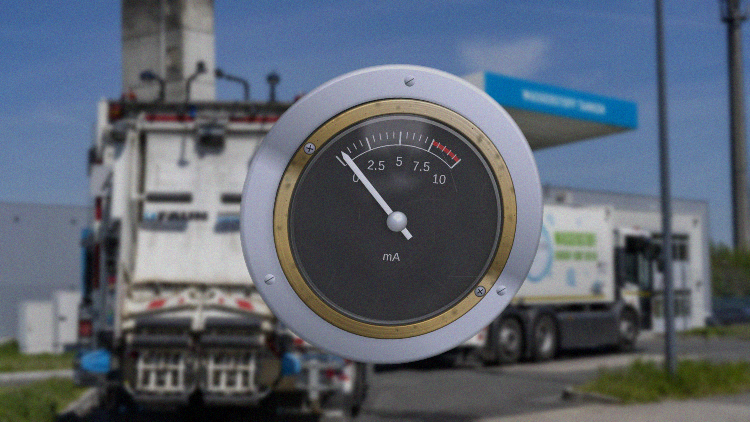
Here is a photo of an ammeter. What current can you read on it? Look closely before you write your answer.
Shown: 0.5 mA
